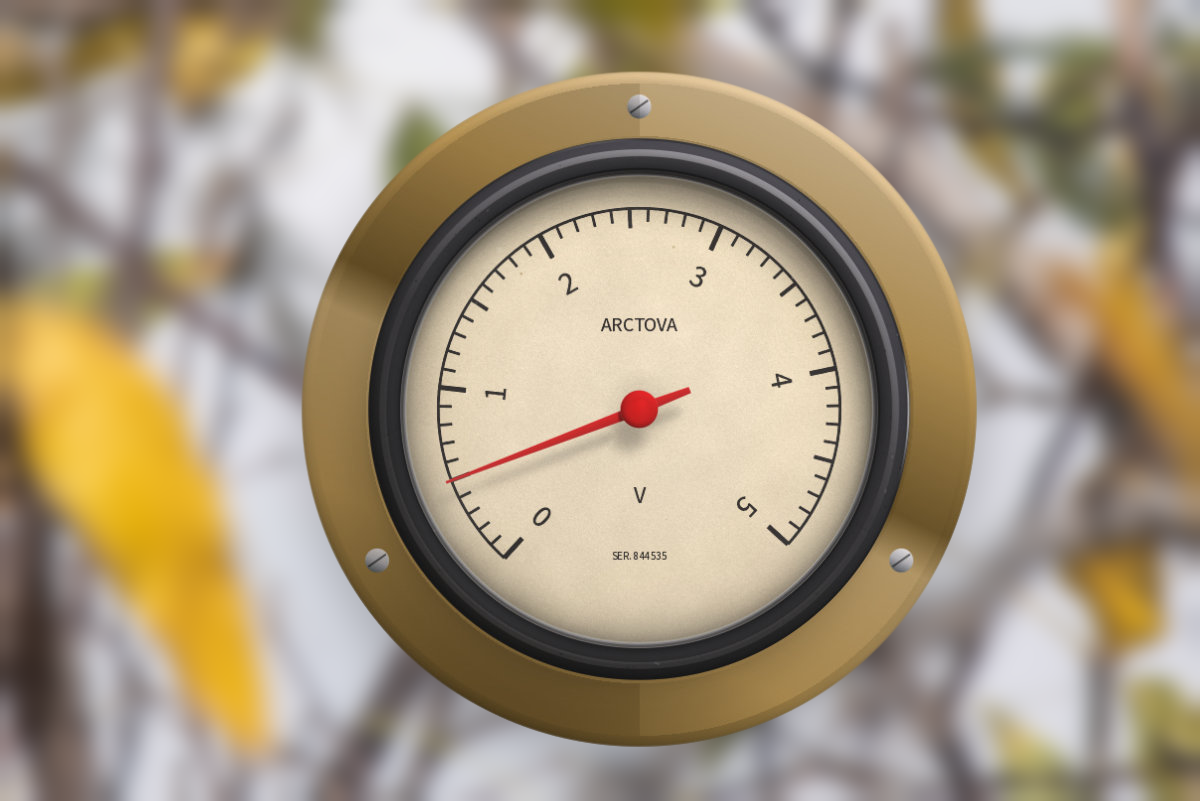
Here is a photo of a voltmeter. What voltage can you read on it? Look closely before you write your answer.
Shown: 0.5 V
